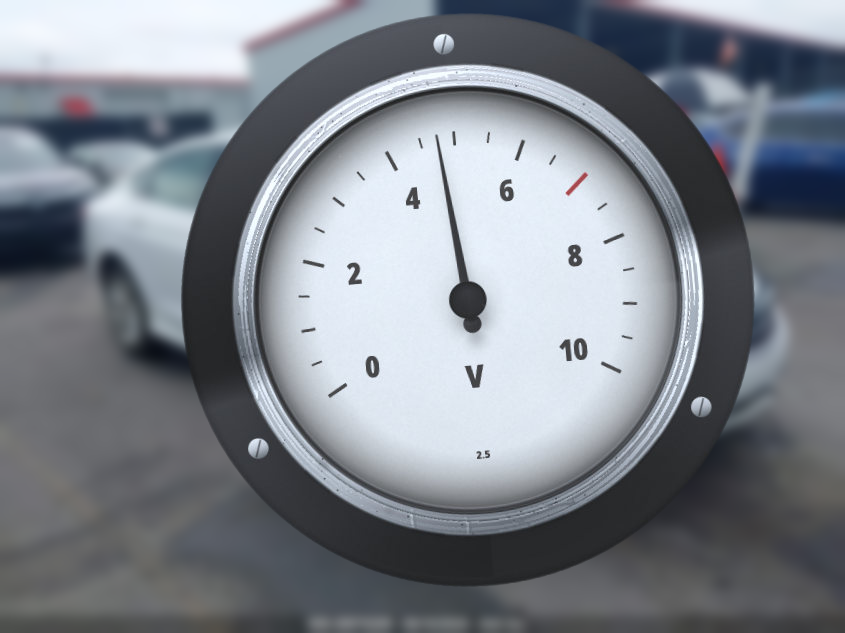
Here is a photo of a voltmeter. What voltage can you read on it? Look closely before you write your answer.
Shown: 4.75 V
